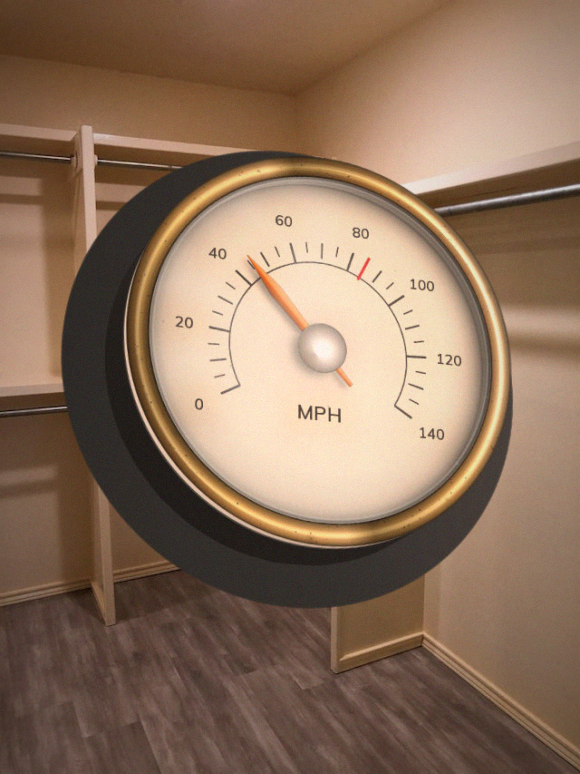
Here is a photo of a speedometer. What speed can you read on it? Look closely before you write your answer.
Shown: 45 mph
